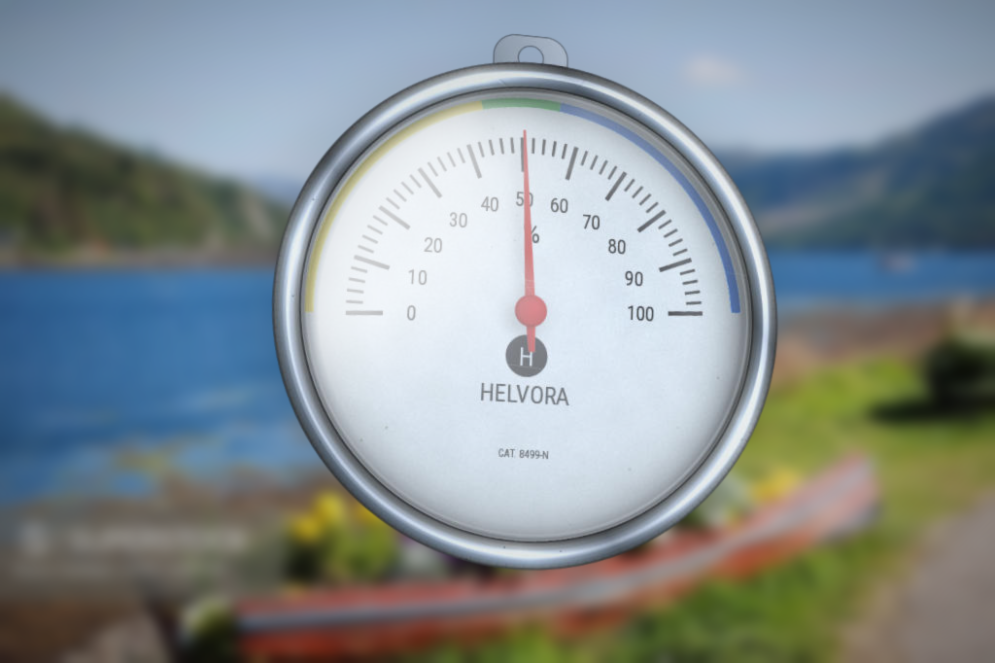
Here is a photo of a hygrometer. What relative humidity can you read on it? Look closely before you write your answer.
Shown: 50 %
